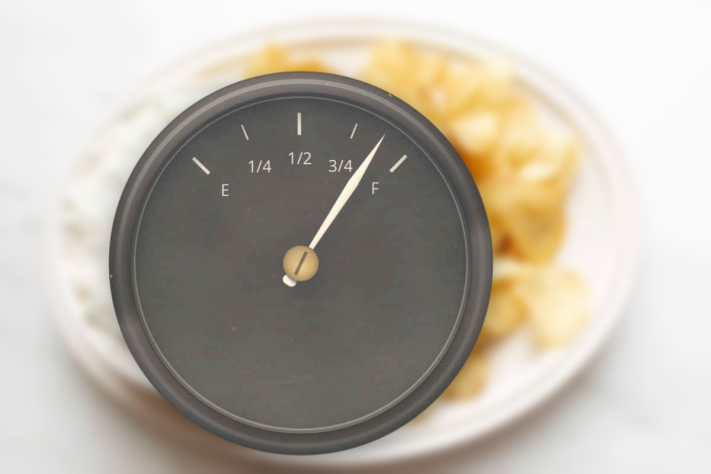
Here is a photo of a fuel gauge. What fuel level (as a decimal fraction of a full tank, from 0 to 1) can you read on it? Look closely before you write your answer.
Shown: 0.875
